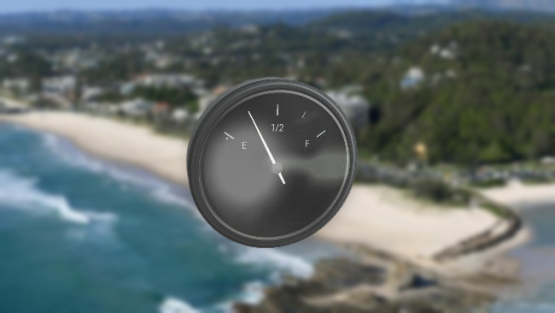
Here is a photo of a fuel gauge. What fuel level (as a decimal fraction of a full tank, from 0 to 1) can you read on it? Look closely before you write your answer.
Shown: 0.25
